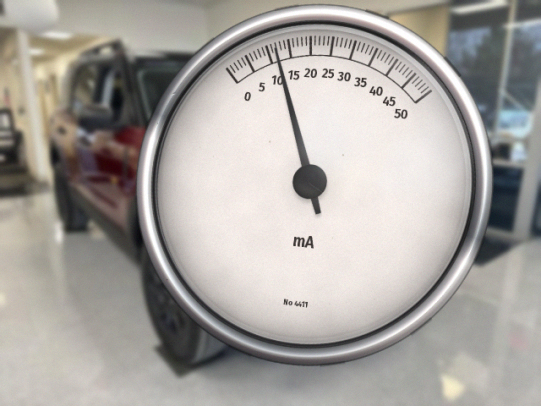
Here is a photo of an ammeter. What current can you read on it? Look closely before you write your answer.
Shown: 12 mA
